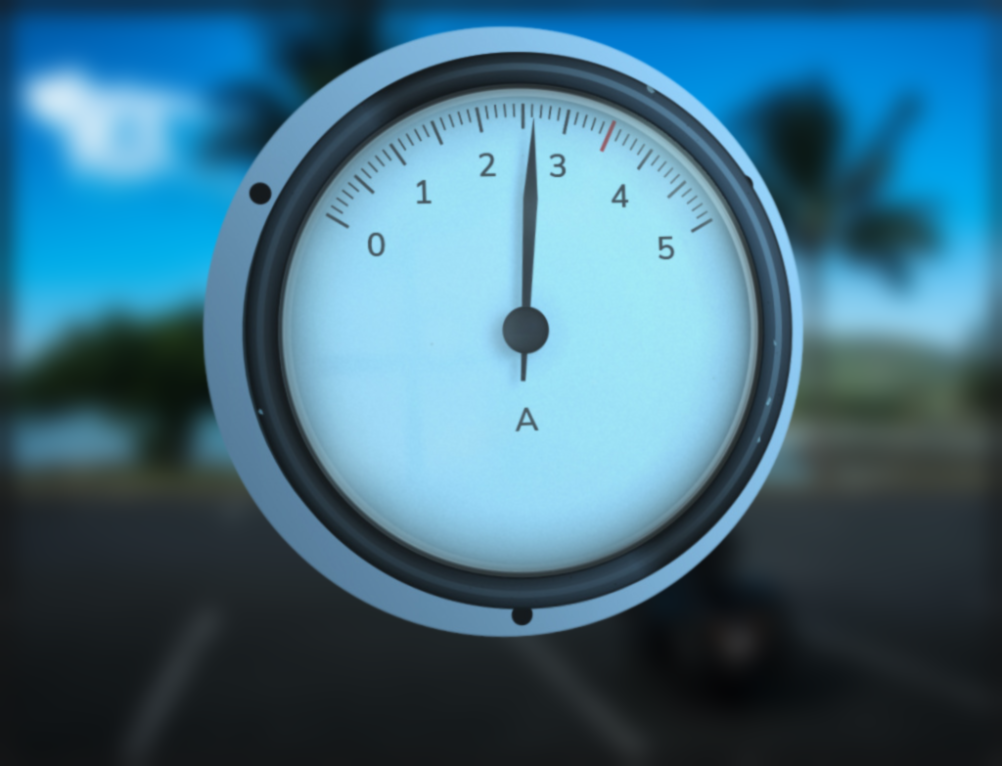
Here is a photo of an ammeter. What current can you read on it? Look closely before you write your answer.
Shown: 2.6 A
